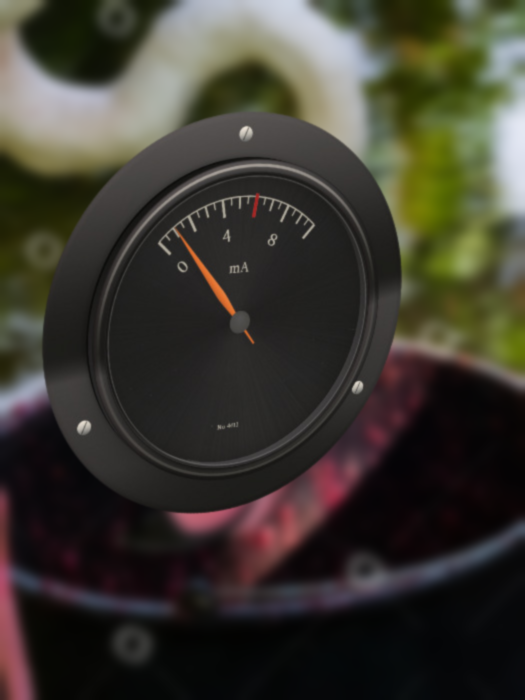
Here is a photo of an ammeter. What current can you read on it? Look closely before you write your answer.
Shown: 1 mA
